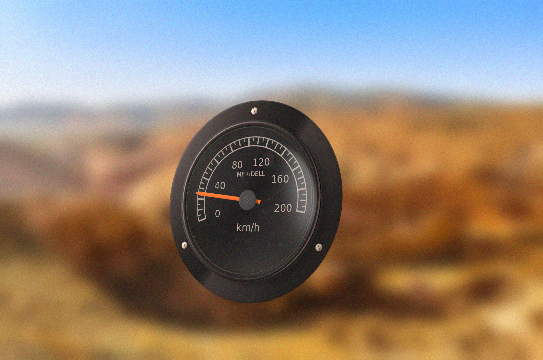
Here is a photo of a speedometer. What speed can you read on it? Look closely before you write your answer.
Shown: 25 km/h
